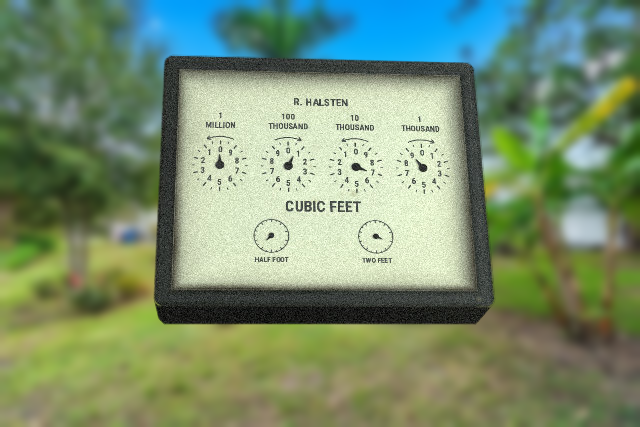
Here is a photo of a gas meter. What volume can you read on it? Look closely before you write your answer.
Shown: 6900 ft³
